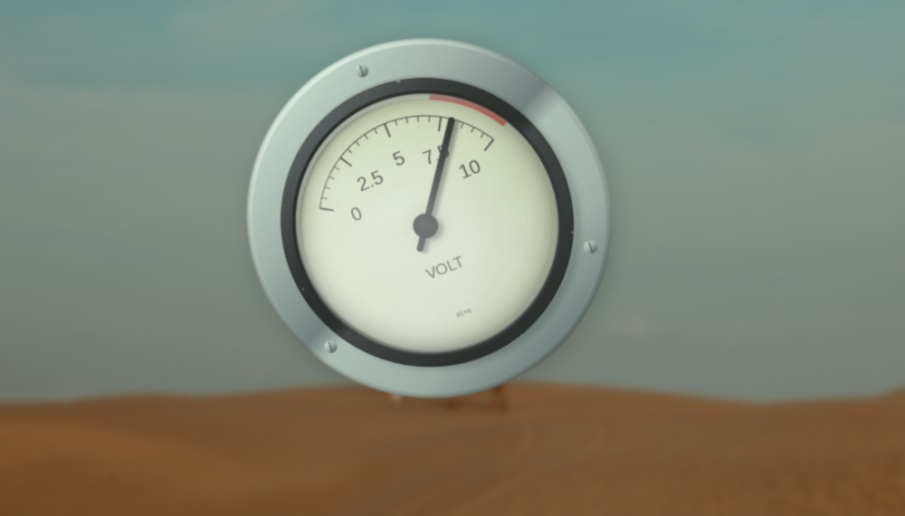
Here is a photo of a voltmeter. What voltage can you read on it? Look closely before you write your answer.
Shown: 8 V
